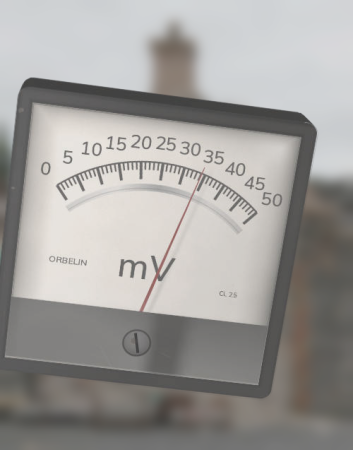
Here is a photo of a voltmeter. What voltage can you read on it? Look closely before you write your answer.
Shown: 34 mV
